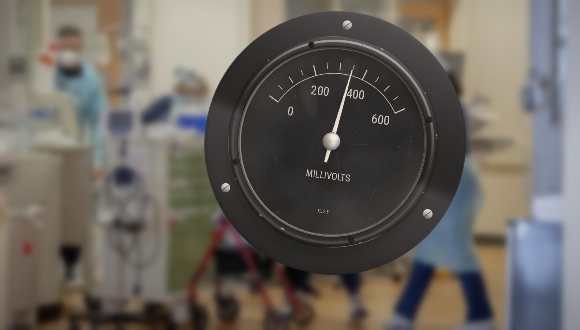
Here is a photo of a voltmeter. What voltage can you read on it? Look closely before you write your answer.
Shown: 350 mV
